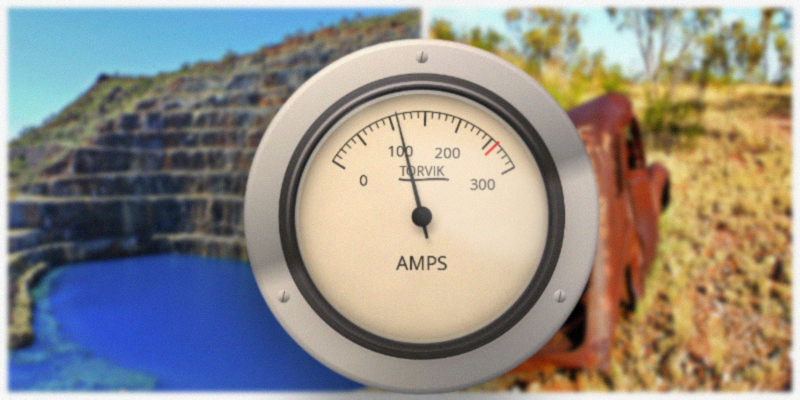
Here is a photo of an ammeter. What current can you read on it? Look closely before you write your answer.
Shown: 110 A
